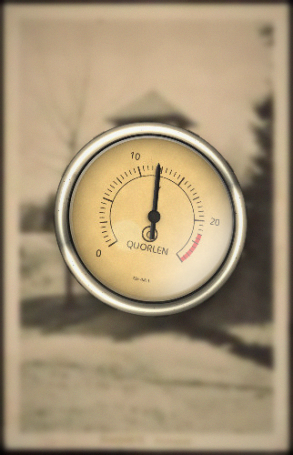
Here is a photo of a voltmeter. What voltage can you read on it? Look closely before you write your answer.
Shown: 12 V
